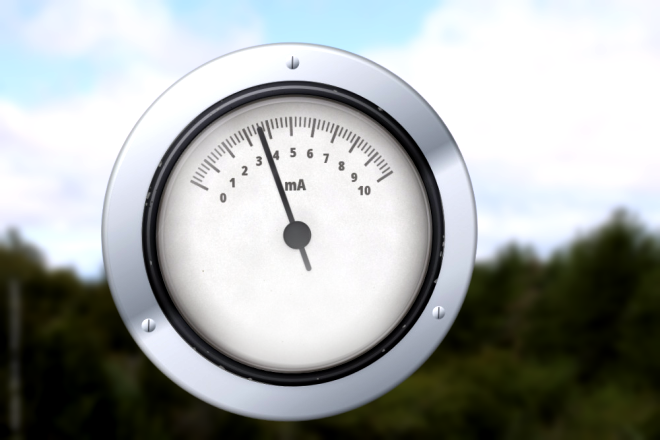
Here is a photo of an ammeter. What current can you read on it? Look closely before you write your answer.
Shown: 3.6 mA
